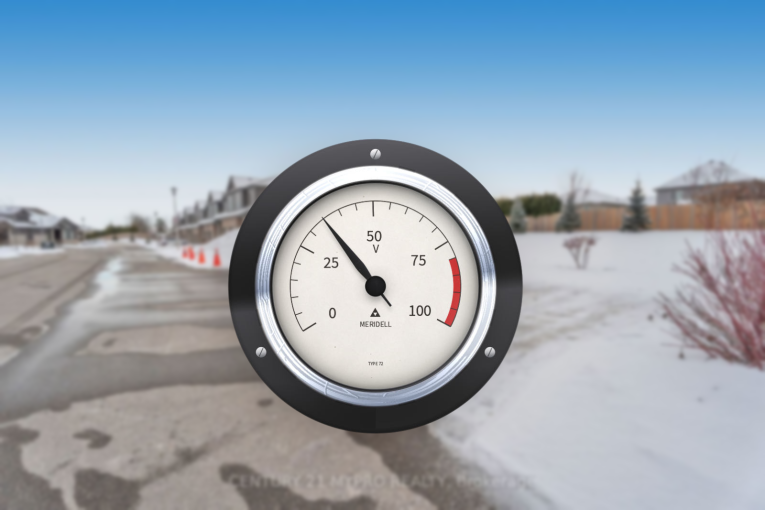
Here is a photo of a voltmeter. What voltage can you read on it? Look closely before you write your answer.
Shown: 35 V
